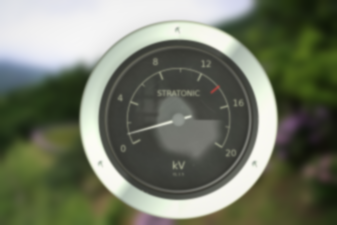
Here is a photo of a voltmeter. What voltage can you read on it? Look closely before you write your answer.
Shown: 1 kV
